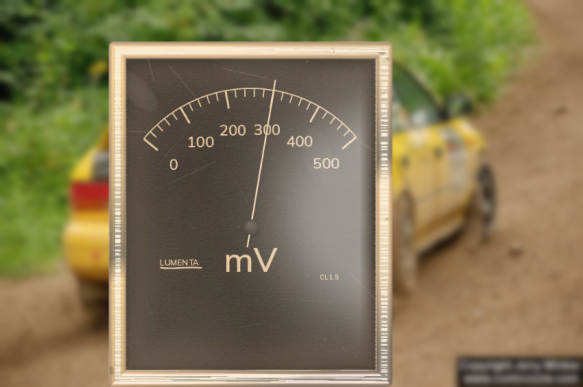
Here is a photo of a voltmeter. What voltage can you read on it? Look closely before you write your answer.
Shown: 300 mV
